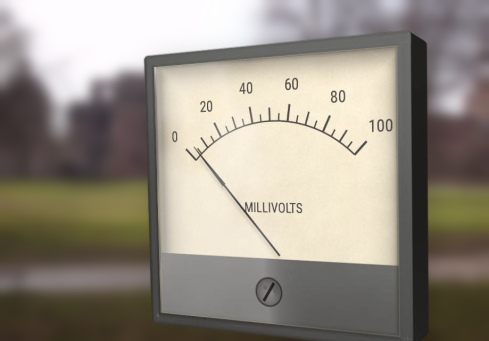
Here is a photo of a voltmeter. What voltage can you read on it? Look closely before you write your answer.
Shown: 5 mV
